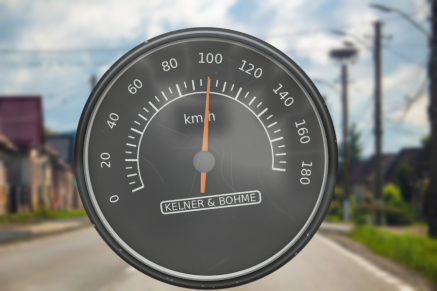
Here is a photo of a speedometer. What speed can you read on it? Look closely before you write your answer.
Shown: 100 km/h
